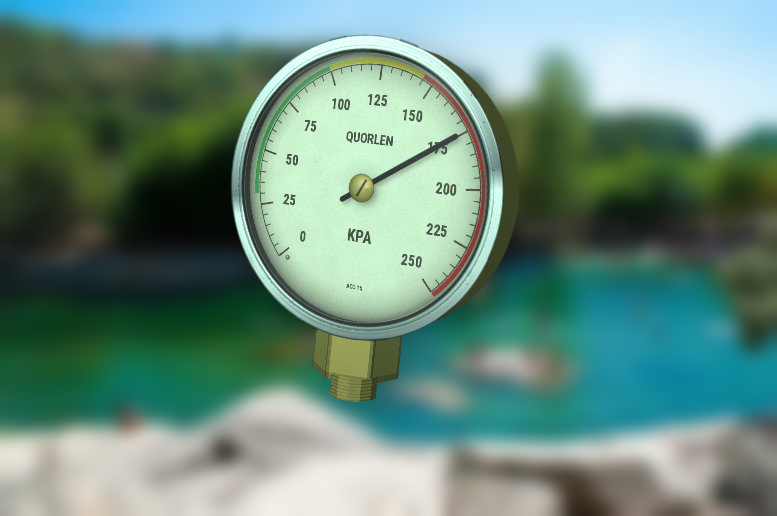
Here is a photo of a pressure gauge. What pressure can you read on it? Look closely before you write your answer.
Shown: 175 kPa
